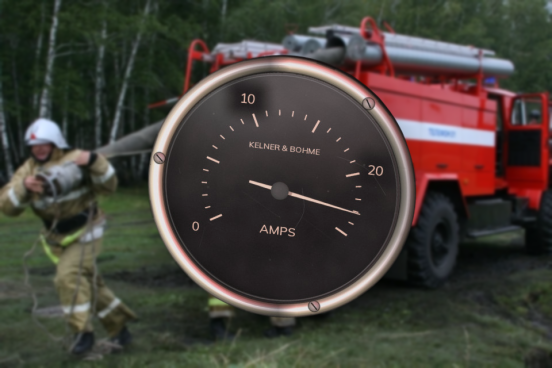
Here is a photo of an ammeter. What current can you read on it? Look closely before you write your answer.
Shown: 23 A
